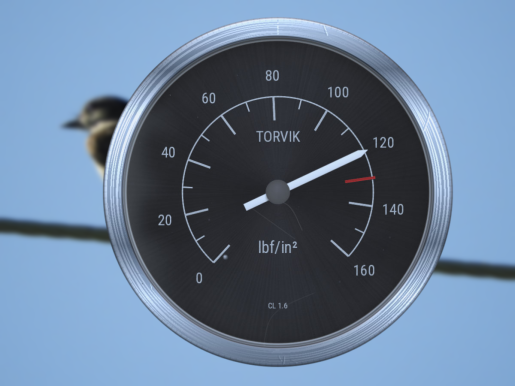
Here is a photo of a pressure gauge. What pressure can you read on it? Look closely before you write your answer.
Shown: 120 psi
